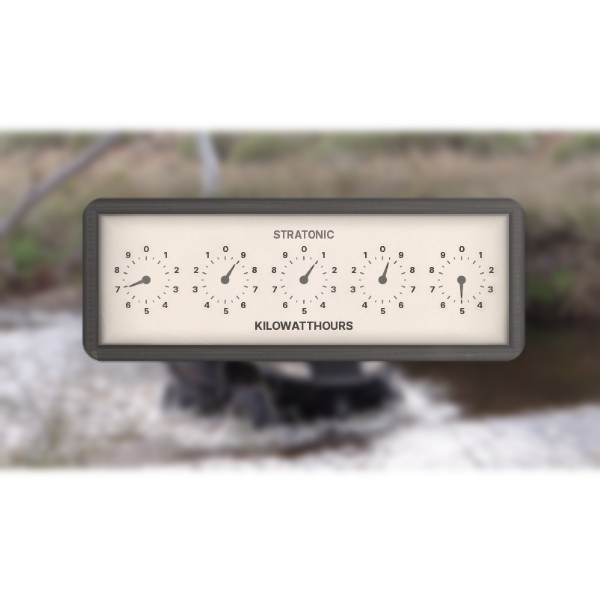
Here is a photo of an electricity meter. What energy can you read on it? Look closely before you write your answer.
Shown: 69095 kWh
